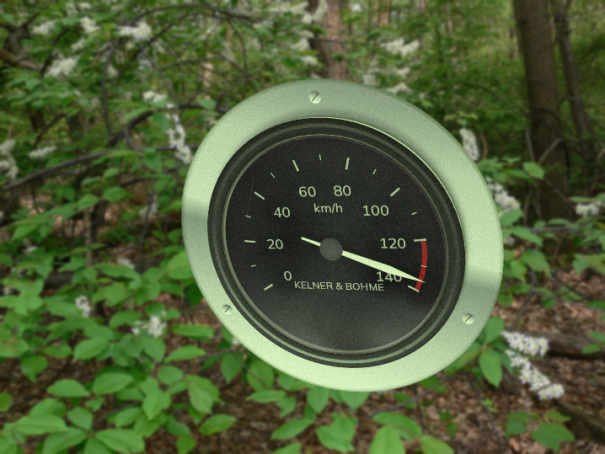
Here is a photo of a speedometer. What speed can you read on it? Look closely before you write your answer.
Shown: 135 km/h
